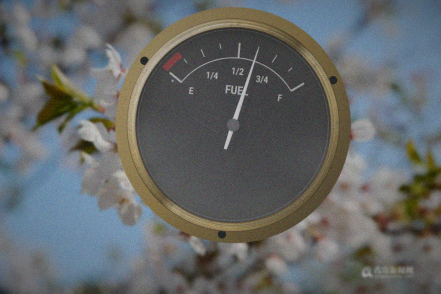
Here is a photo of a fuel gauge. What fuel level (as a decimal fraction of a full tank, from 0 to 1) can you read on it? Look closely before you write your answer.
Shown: 0.625
